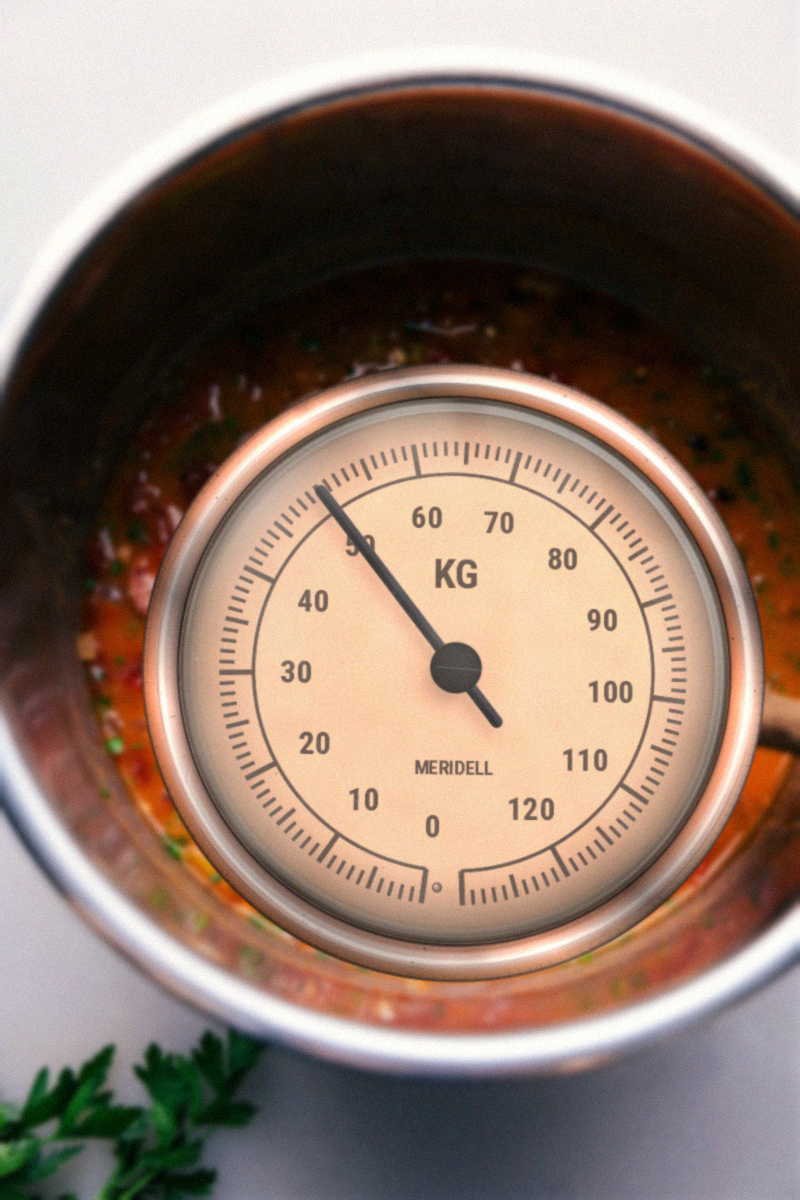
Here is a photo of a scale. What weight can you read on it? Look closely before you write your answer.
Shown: 50 kg
